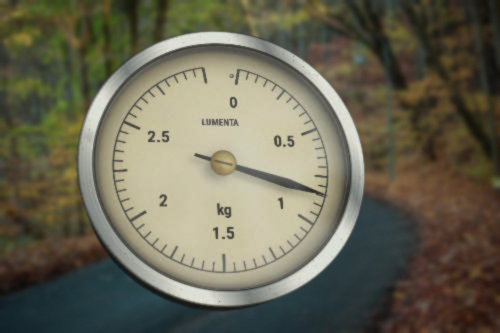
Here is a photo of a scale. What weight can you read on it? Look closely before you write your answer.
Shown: 0.85 kg
